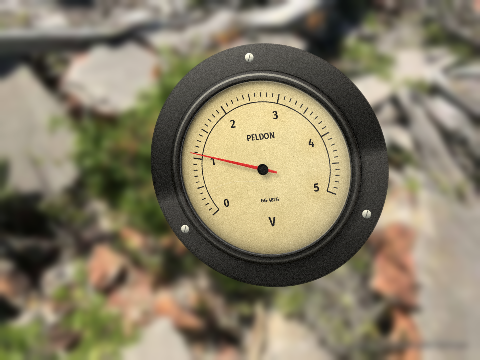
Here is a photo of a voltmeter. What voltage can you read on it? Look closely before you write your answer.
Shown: 1.1 V
